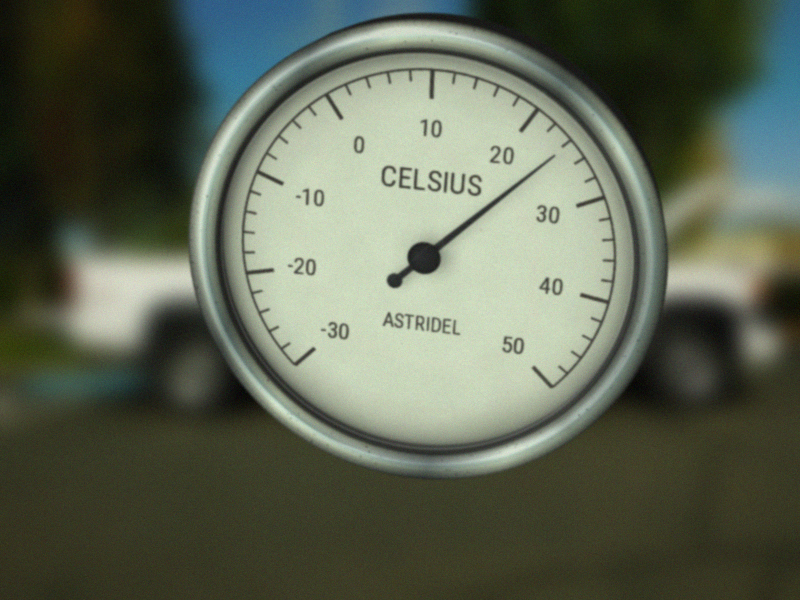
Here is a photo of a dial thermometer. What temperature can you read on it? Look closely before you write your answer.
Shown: 24 °C
